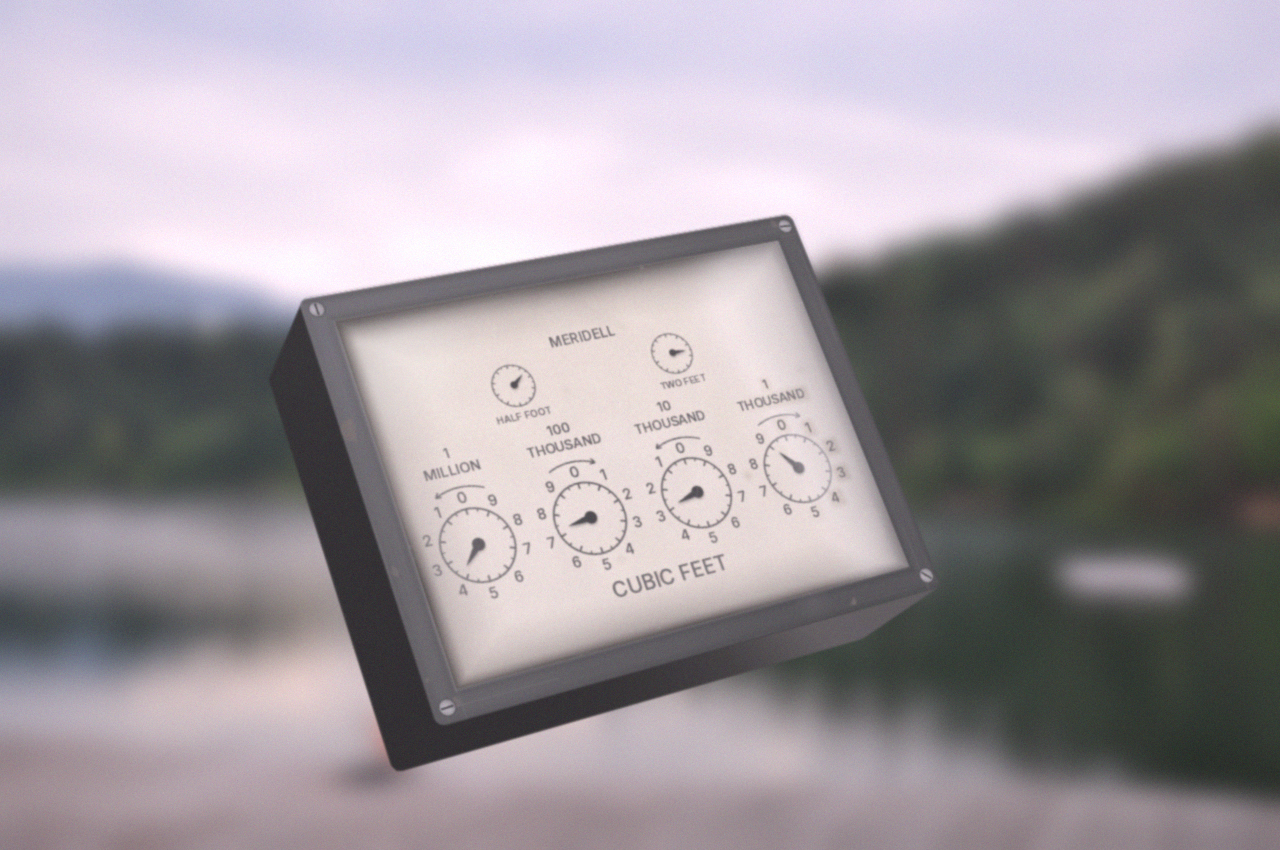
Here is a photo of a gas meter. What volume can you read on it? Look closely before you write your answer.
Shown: 372900 ft³
